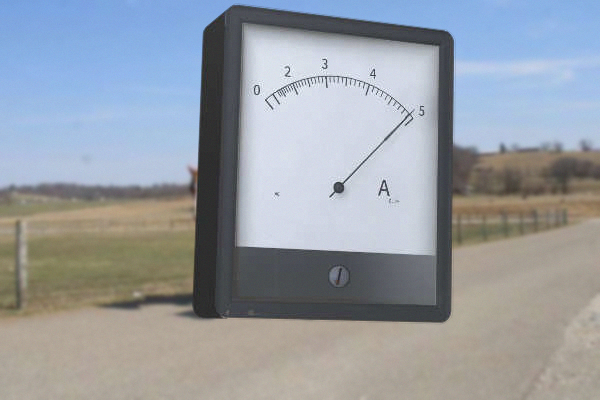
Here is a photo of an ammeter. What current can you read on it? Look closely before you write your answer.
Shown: 4.9 A
